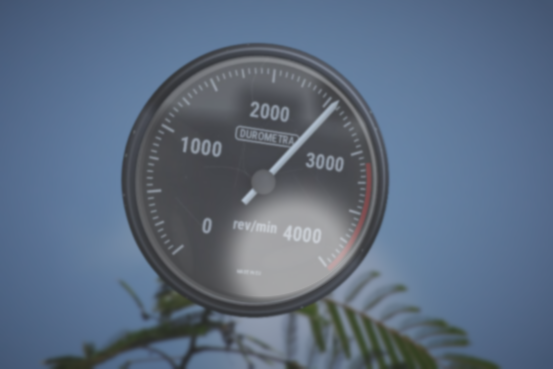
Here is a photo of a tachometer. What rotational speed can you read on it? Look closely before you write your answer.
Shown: 2550 rpm
